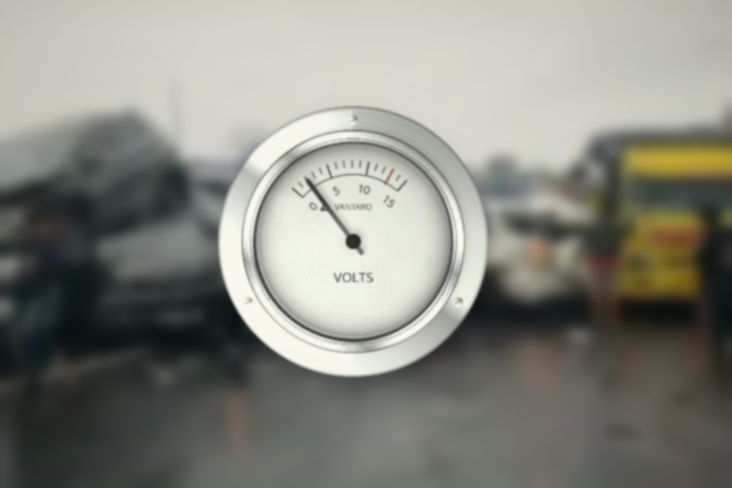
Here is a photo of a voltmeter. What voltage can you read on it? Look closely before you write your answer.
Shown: 2 V
